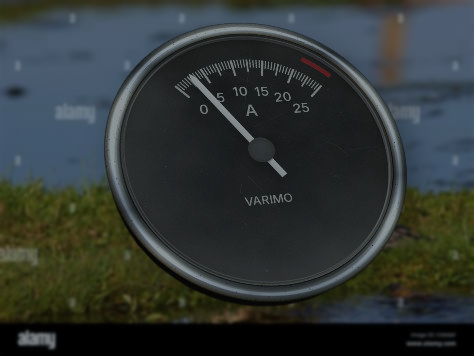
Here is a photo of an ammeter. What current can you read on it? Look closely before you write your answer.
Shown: 2.5 A
